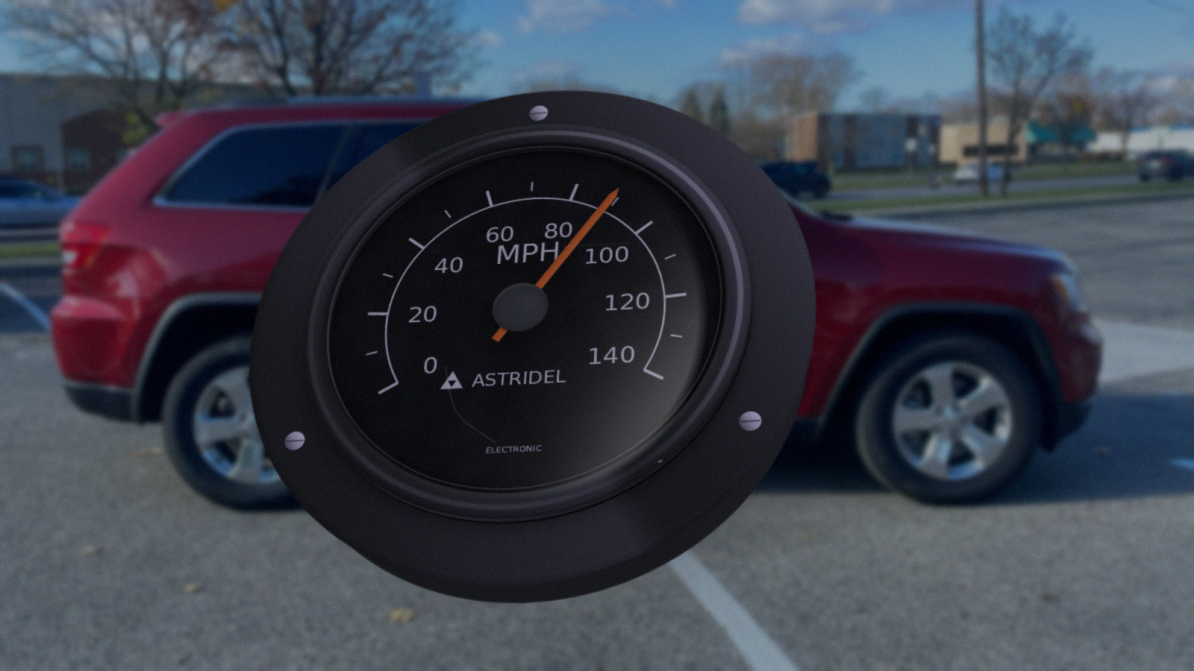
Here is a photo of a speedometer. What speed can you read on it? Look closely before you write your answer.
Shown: 90 mph
